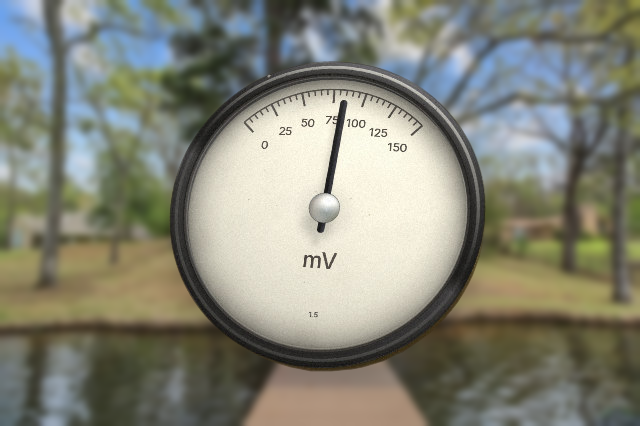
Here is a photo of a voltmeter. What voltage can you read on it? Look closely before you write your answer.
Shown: 85 mV
